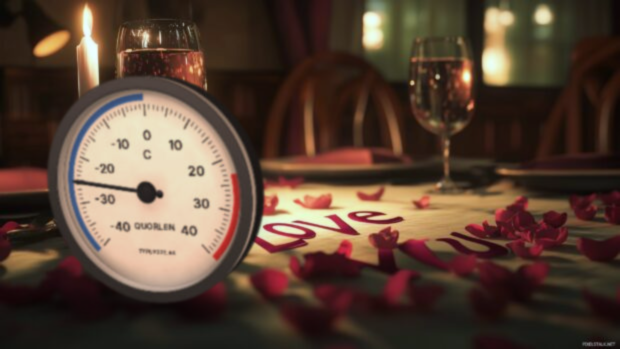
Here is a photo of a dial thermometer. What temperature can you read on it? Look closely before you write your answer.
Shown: -25 °C
